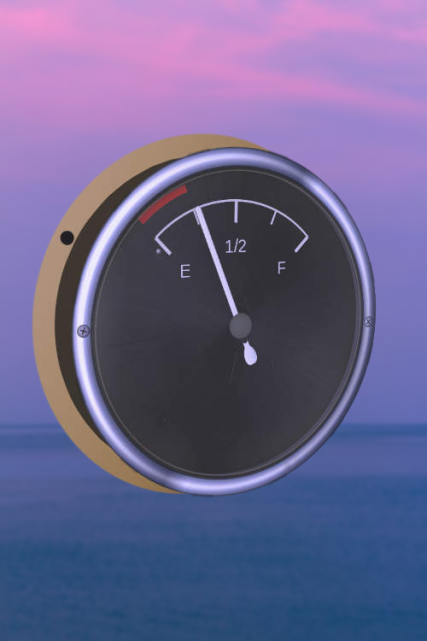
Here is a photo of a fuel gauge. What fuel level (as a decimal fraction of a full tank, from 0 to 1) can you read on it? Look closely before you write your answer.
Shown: 0.25
